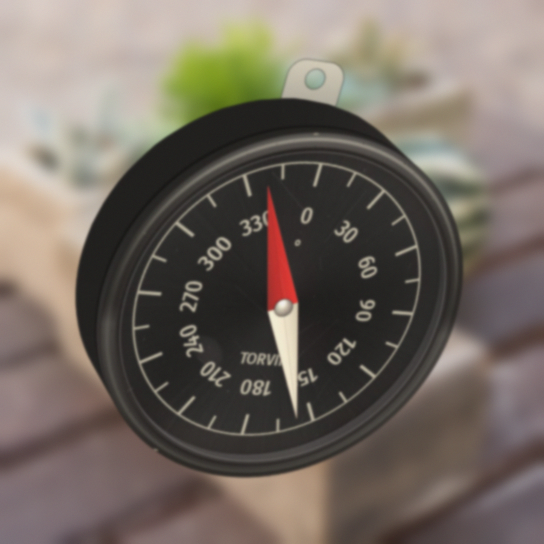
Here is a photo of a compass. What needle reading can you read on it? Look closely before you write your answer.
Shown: 337.5 °
